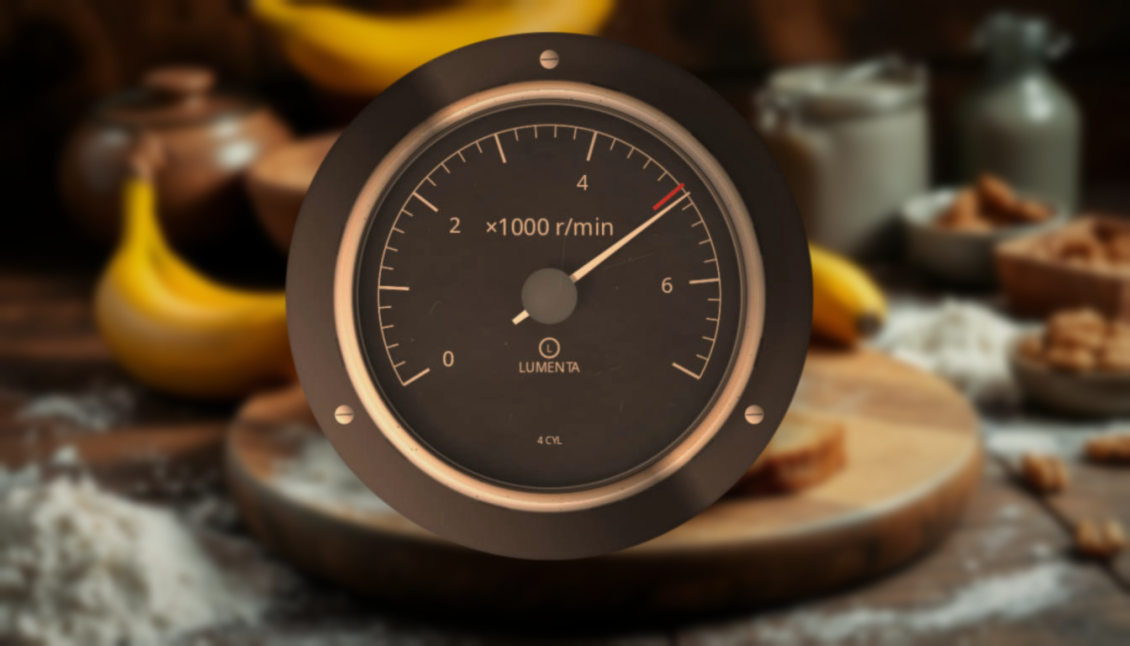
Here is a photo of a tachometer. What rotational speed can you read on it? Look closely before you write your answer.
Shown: 5100 rpm
